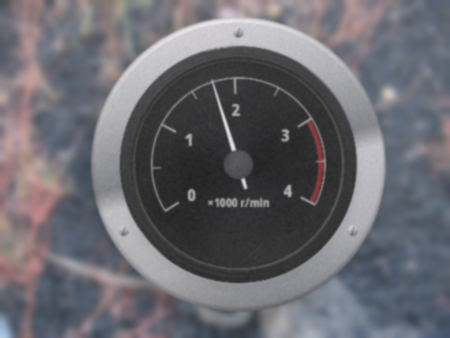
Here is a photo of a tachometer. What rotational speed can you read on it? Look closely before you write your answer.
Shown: 1750 rpm
